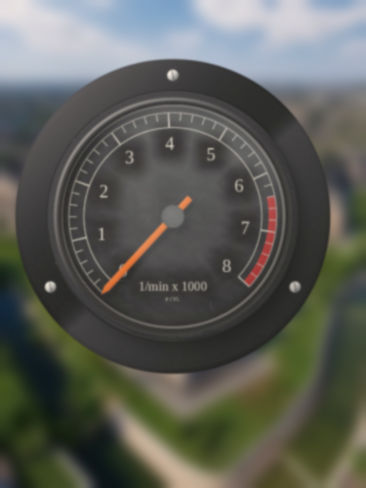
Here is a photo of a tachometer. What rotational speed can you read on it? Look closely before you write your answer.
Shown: 0 rpm
